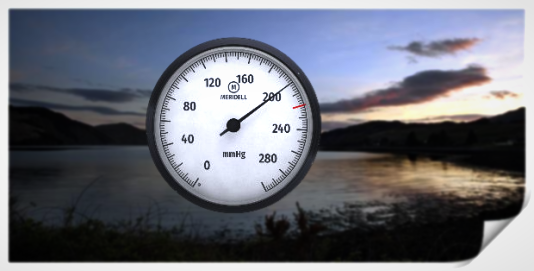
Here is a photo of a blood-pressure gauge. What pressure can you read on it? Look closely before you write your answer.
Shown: 200 mmHg
